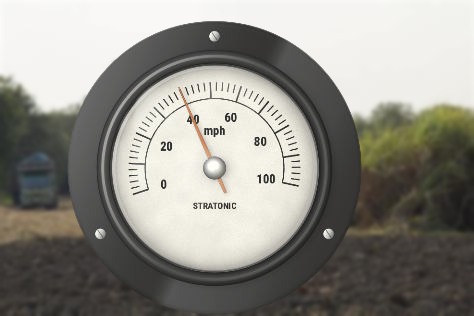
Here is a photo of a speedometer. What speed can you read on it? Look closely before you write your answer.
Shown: 40 mph
